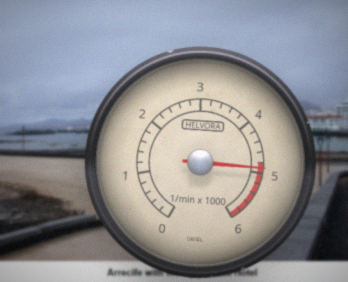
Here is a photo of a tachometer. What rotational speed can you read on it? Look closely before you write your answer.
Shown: 4900 rpm
